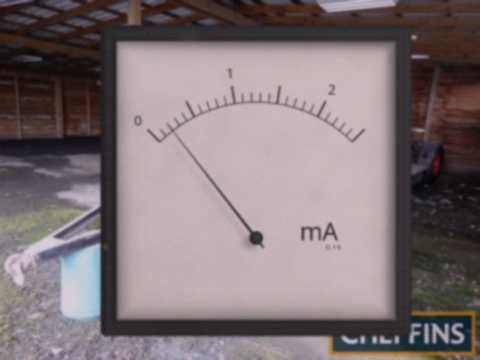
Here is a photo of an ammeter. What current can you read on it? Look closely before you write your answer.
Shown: 0.2 mA
